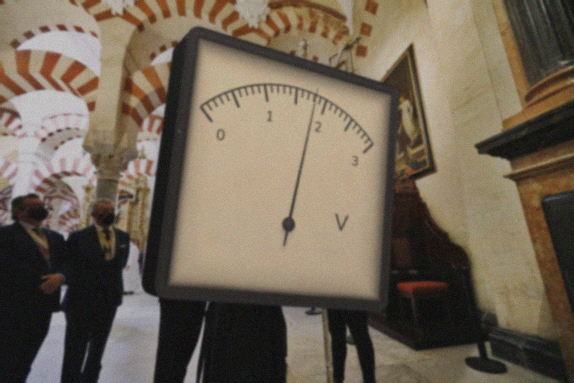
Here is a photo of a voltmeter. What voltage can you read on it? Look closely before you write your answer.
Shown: 1.8 V
